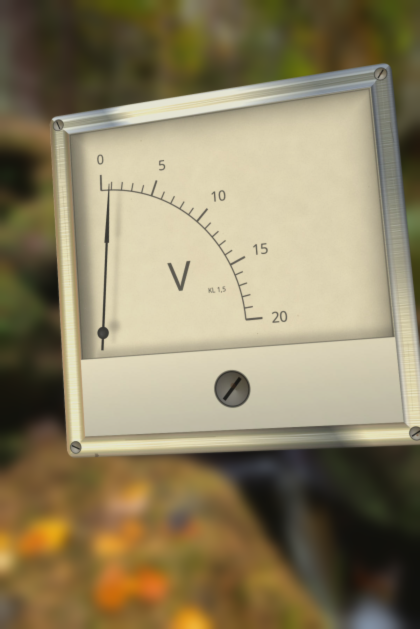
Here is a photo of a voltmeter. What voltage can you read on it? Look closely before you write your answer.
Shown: 1 V
